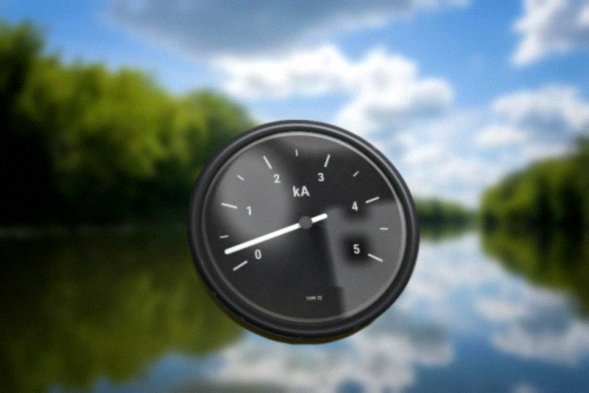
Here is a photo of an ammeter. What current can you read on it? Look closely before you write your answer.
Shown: 0.25 kA
